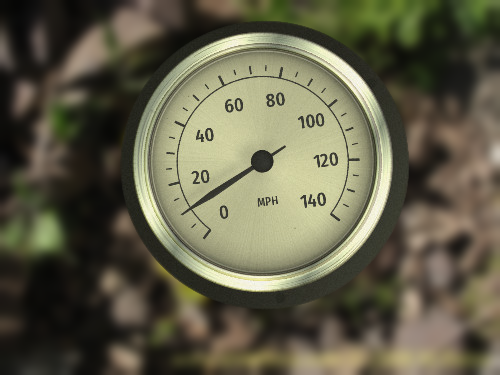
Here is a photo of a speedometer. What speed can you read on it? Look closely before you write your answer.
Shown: 10 mph
